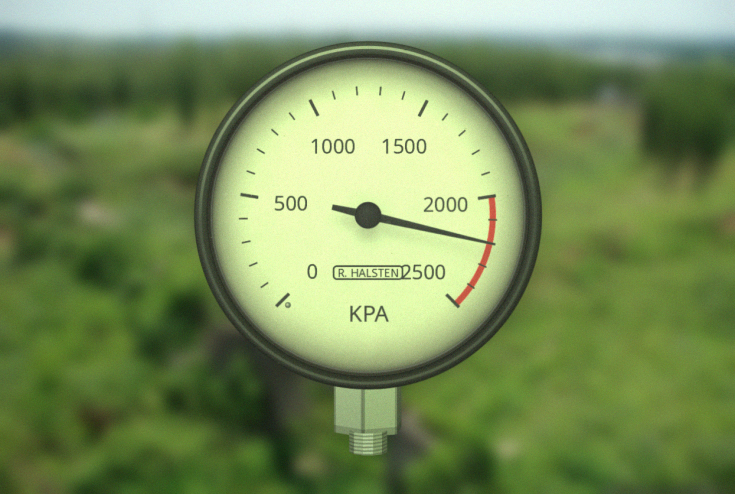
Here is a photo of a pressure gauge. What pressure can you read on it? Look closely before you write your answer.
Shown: 2200 kPa
